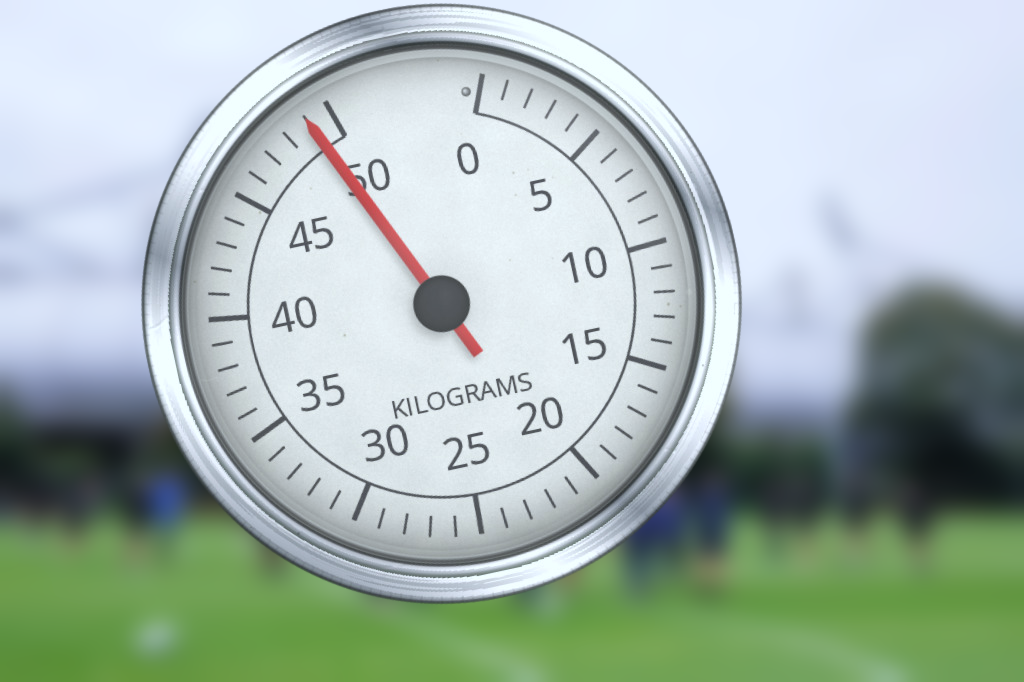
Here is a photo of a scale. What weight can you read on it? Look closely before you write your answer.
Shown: 49 kg
